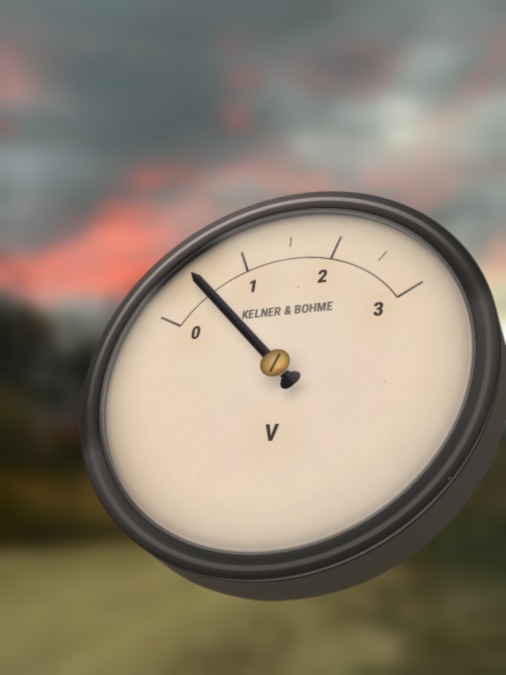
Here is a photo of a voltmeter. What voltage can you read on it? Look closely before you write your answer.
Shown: 0.5 V
